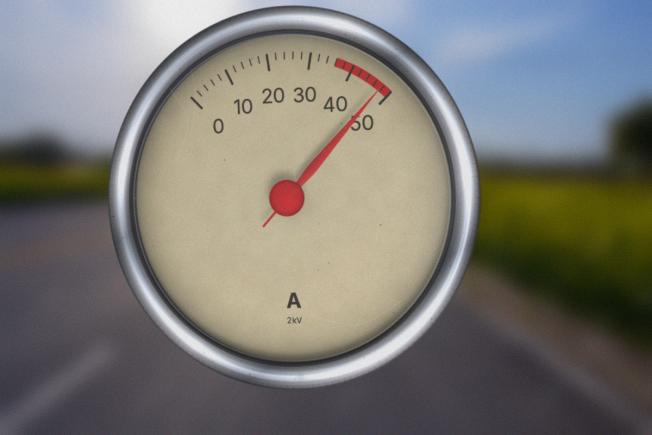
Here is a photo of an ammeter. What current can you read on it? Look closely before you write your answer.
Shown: 48 A
